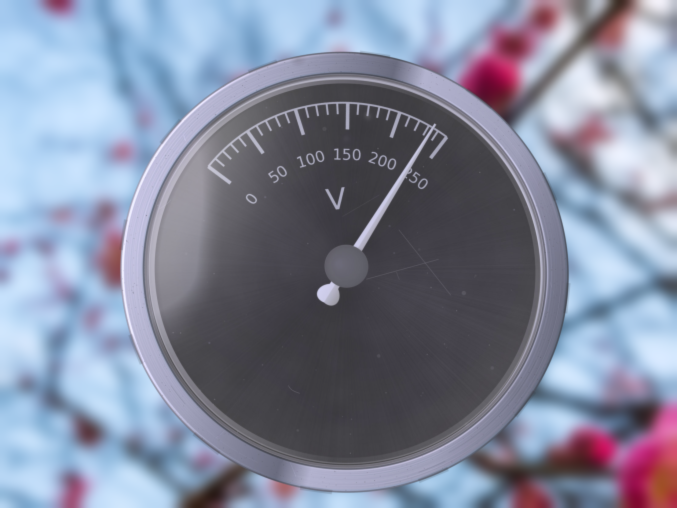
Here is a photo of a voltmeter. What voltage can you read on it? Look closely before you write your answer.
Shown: 235 V
